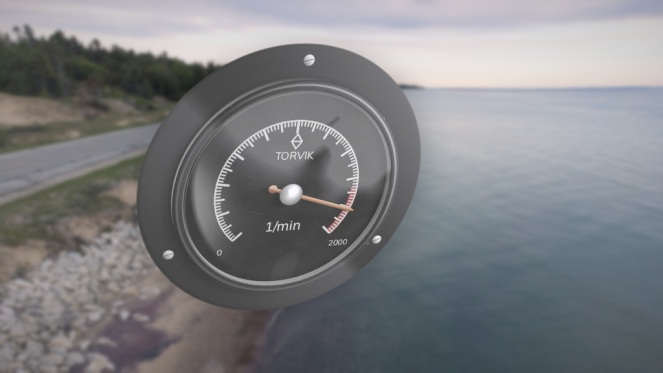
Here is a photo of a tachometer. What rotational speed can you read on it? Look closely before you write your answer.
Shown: 1800 rpm
